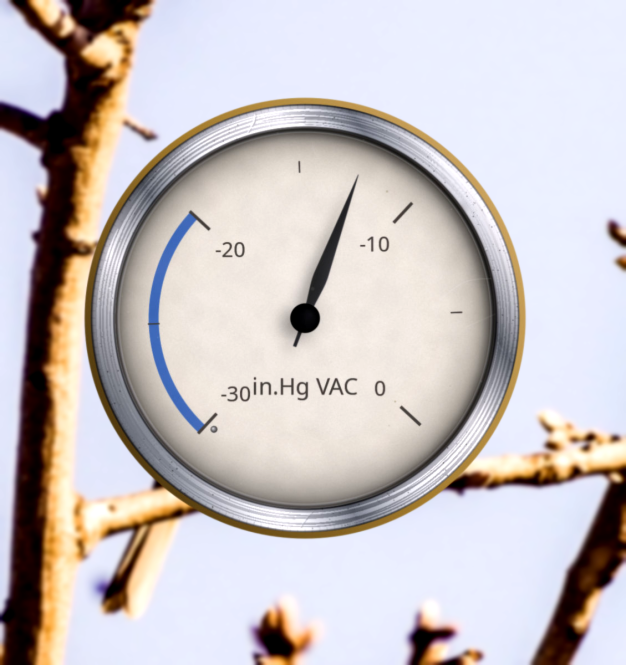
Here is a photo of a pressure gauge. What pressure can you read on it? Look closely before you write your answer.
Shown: -12.5 inHg
